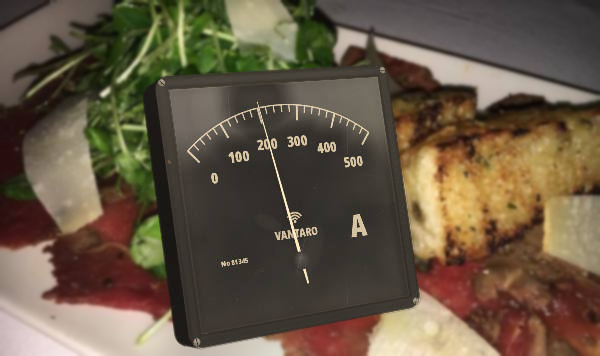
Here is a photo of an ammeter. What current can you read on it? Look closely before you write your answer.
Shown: 200 A
